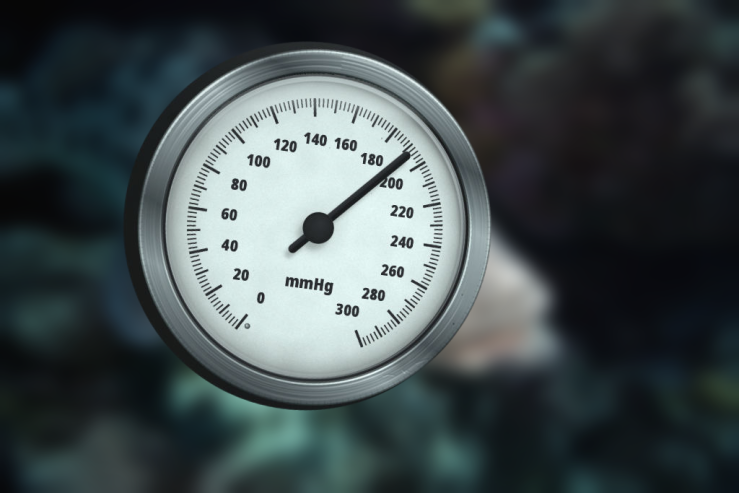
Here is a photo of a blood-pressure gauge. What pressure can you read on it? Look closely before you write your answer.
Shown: 192 mmHg
